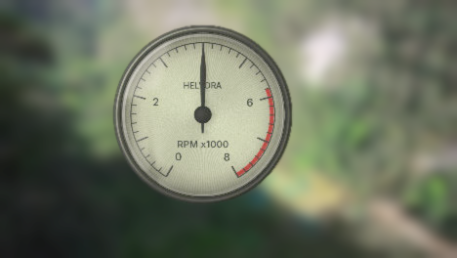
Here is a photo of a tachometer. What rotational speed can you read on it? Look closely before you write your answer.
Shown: 4000 rpm
